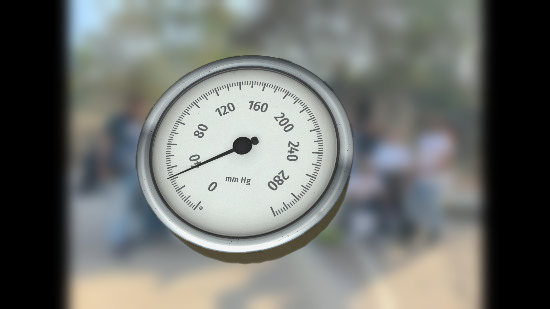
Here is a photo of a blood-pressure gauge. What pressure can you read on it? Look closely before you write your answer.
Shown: 30 mmHg
